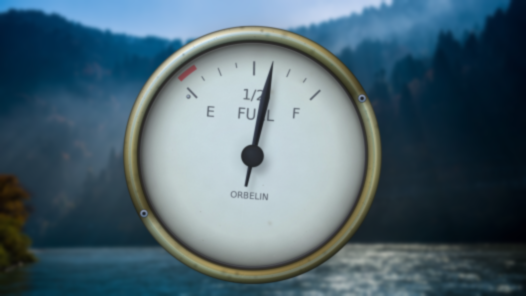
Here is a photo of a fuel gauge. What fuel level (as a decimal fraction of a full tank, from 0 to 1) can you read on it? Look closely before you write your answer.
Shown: 0.625
